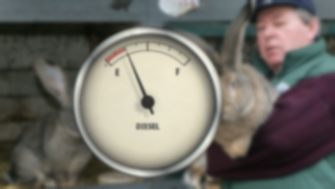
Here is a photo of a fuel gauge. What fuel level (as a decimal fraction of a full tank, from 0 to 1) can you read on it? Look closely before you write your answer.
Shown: 0.25
